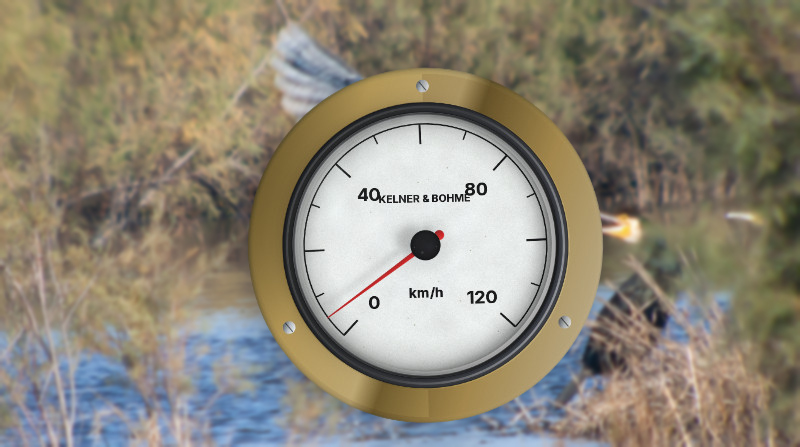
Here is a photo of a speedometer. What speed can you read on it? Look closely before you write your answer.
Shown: 5 km/h
